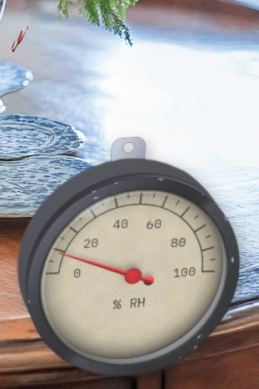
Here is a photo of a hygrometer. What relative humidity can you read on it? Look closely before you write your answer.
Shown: 10 %
